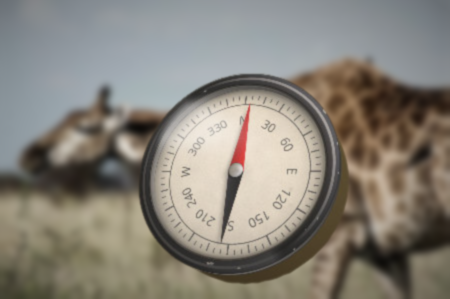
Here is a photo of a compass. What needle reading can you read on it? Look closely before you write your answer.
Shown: 5 °
